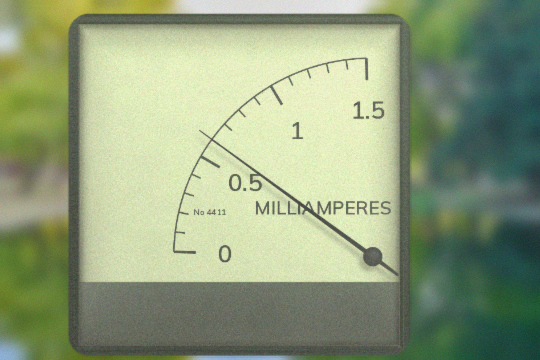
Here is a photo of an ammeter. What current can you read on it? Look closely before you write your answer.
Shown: 0.6 mA
